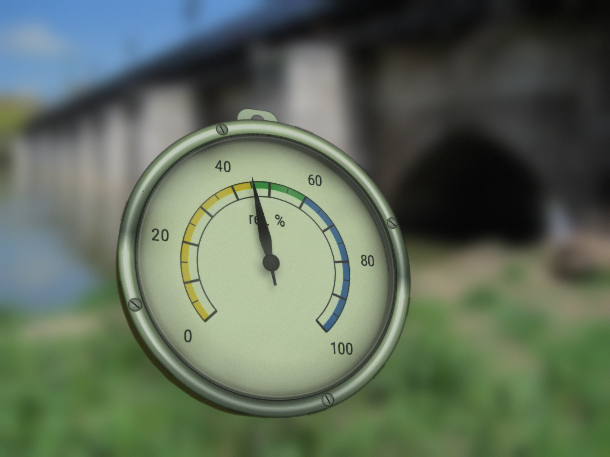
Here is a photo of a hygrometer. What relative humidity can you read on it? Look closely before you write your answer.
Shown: 45 %
